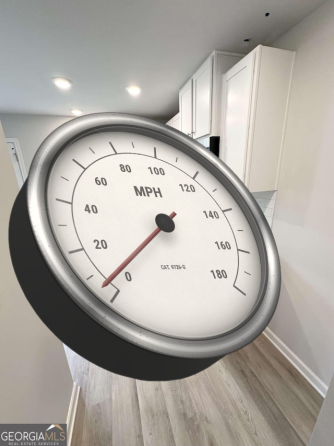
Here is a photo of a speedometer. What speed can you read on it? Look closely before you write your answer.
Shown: 5 mph
